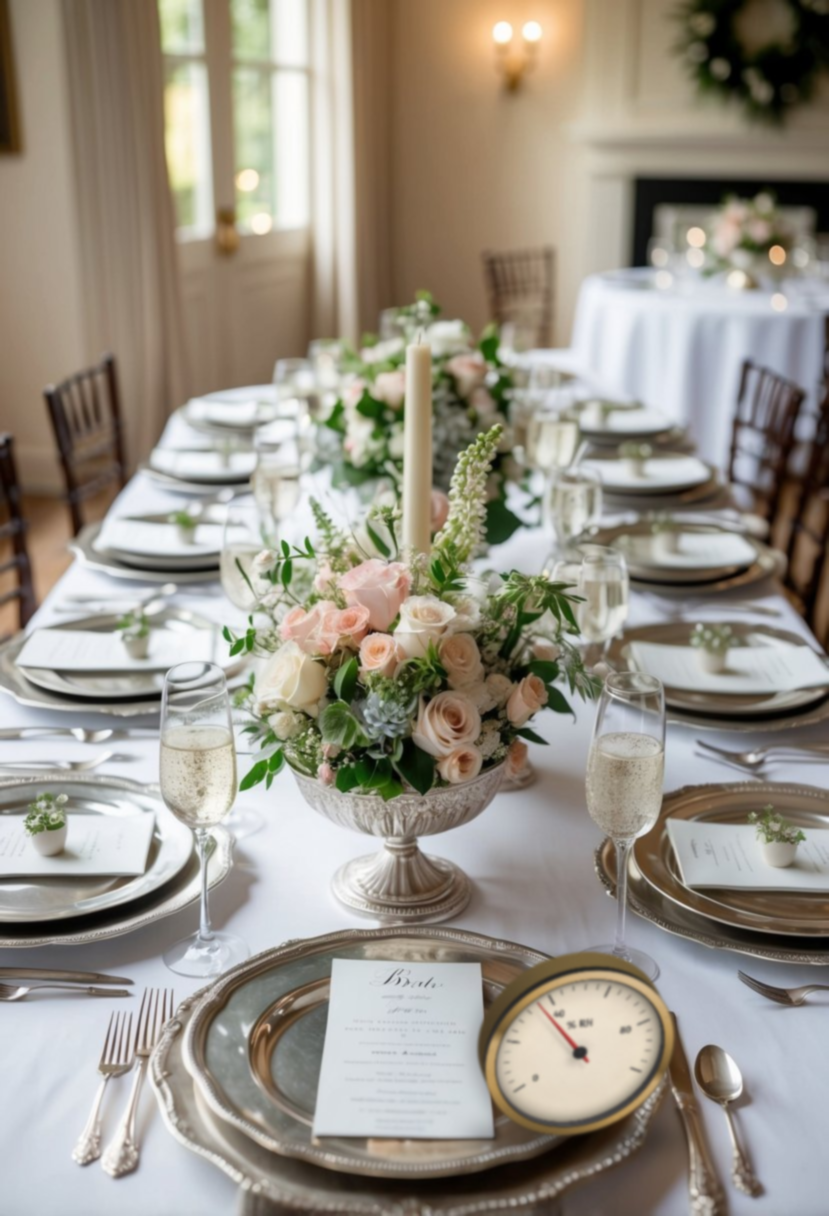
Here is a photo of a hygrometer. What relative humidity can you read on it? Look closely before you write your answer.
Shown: 36 %
